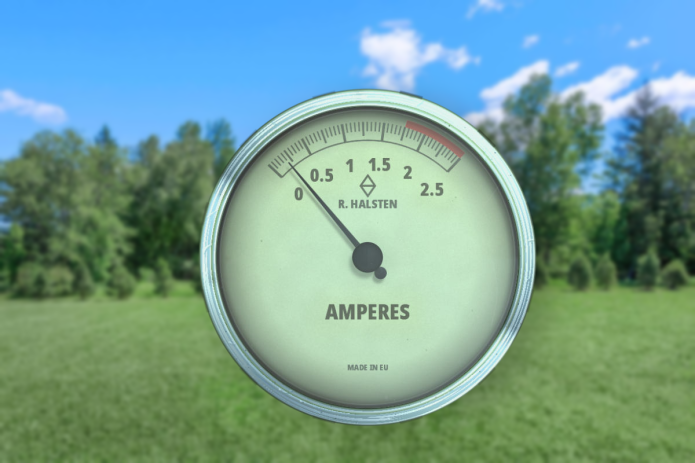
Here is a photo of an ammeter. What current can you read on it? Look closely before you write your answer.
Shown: 0.2 A
